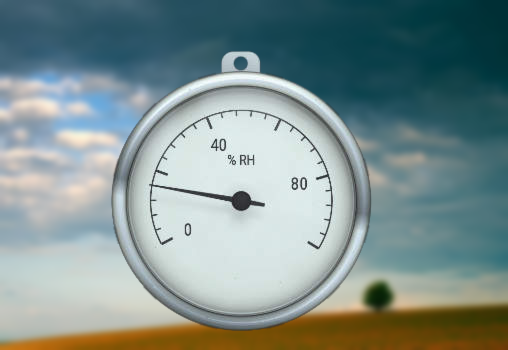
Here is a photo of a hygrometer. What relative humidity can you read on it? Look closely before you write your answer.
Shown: 16 %
